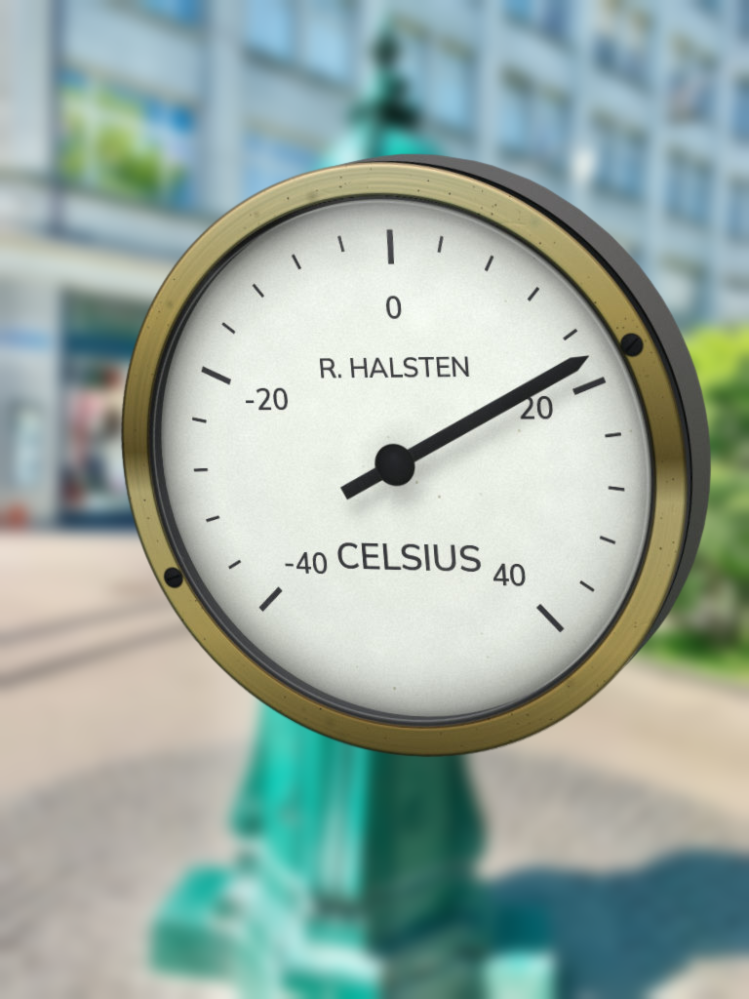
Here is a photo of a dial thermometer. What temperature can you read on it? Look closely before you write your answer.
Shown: 18 °C
